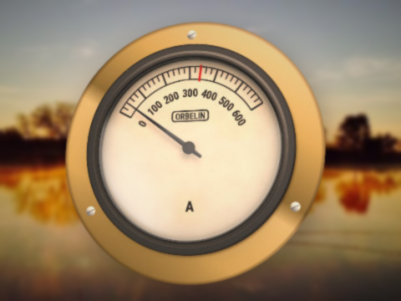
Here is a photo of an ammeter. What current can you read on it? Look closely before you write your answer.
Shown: 40 A
